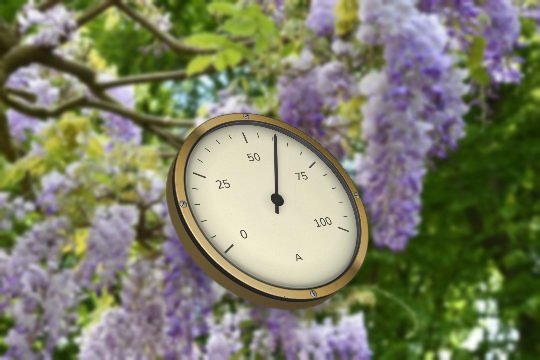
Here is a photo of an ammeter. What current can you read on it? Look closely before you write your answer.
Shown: 60 A
